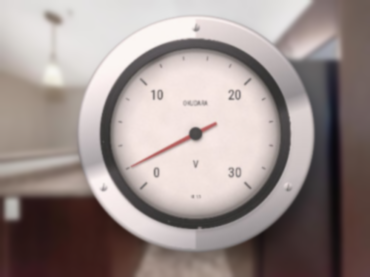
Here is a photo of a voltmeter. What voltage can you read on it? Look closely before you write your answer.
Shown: 2 V
